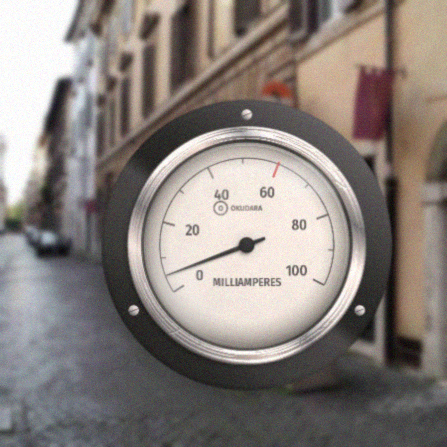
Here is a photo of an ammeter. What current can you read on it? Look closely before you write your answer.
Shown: 5 mA
